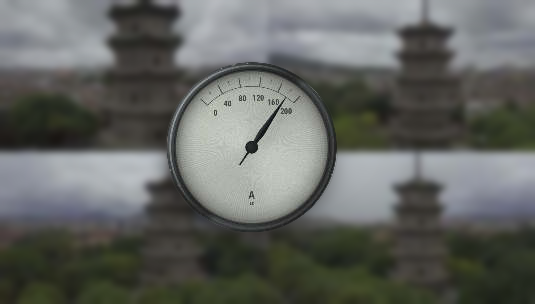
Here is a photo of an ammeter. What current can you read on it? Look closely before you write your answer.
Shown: 180 A
